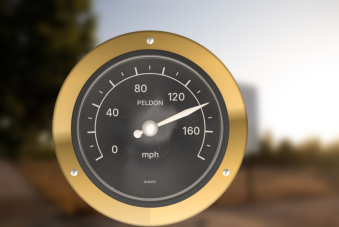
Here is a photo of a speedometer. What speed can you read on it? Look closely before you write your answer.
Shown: 140 mph
